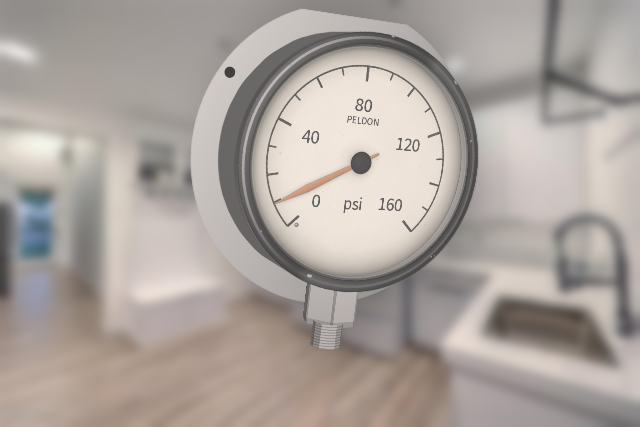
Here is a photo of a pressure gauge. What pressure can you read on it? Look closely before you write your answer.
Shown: 10 psi
